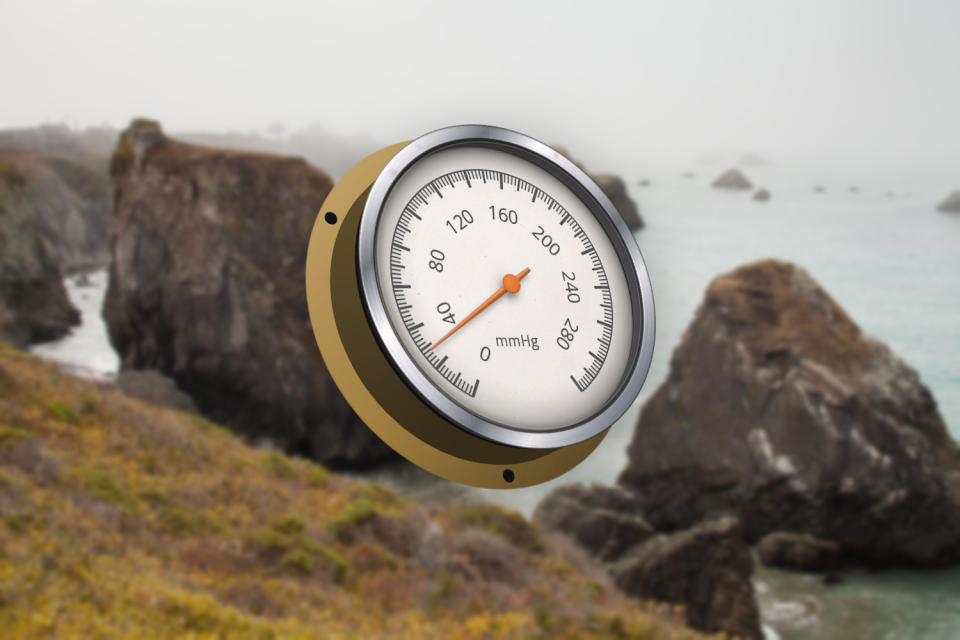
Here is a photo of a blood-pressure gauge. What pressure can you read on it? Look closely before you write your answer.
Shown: 28 mmHg
